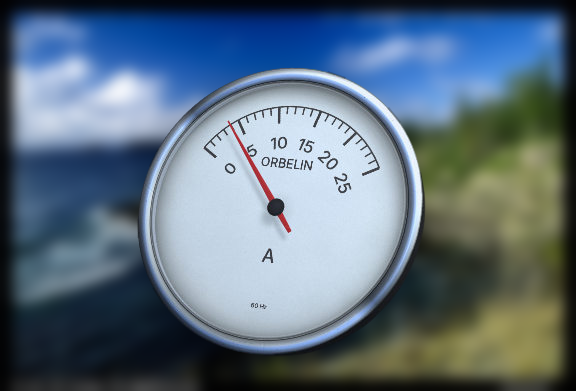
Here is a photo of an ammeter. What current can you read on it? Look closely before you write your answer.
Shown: 4 A
